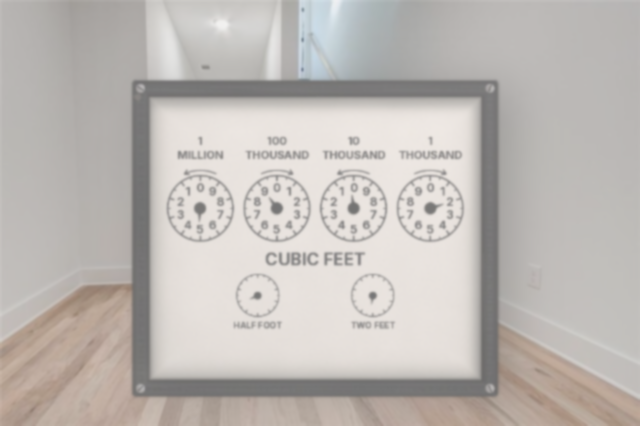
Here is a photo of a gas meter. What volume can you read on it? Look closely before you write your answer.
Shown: 490200 ft³
